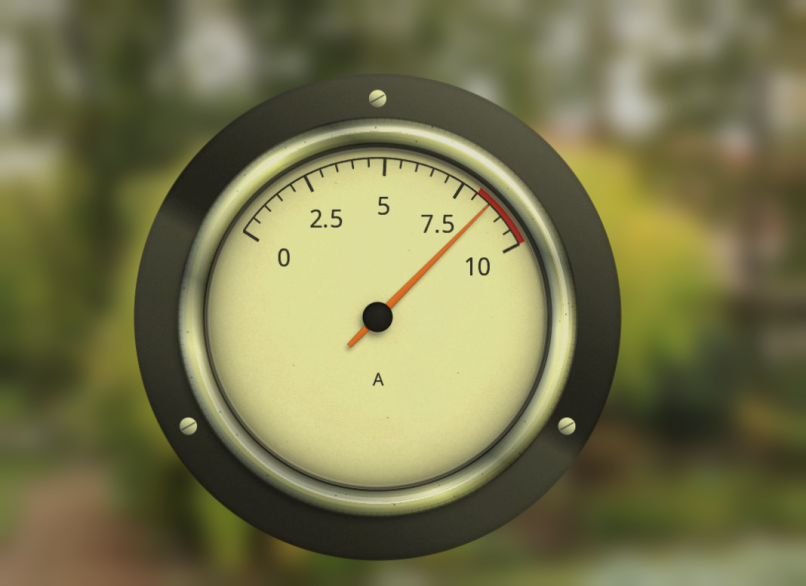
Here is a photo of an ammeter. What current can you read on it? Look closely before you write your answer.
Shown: 8.5 A
